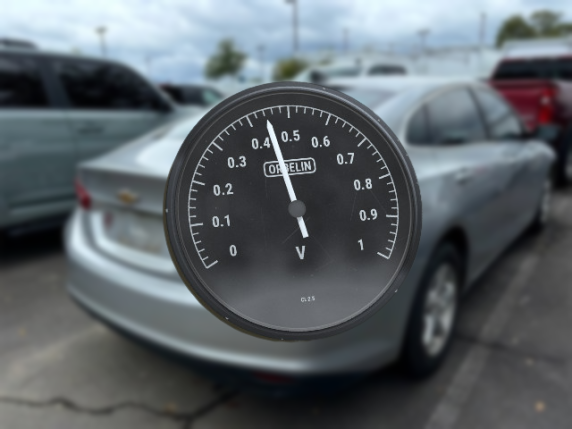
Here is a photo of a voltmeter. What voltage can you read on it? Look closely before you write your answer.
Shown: 0.44 V
